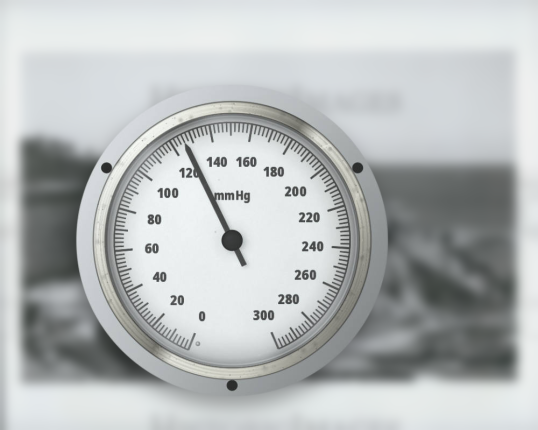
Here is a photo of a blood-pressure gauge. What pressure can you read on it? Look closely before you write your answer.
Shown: 126 mmHg
